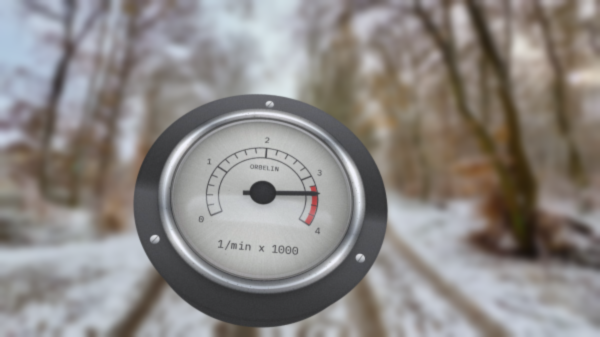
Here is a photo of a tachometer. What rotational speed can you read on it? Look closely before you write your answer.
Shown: 3400 rpm
